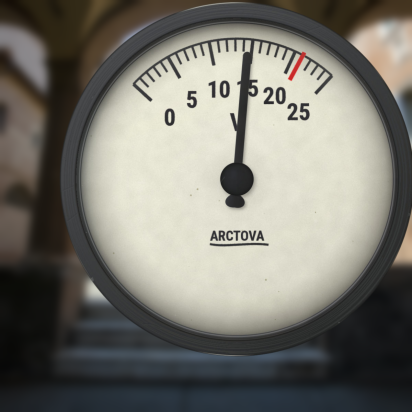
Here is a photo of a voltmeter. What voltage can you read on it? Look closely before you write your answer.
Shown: 14.5 V
